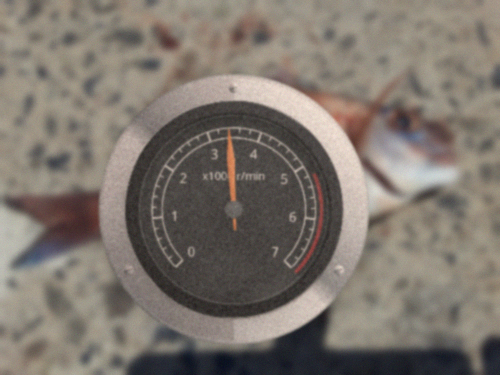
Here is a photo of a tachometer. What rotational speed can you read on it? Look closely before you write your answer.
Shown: 3400 rpm
